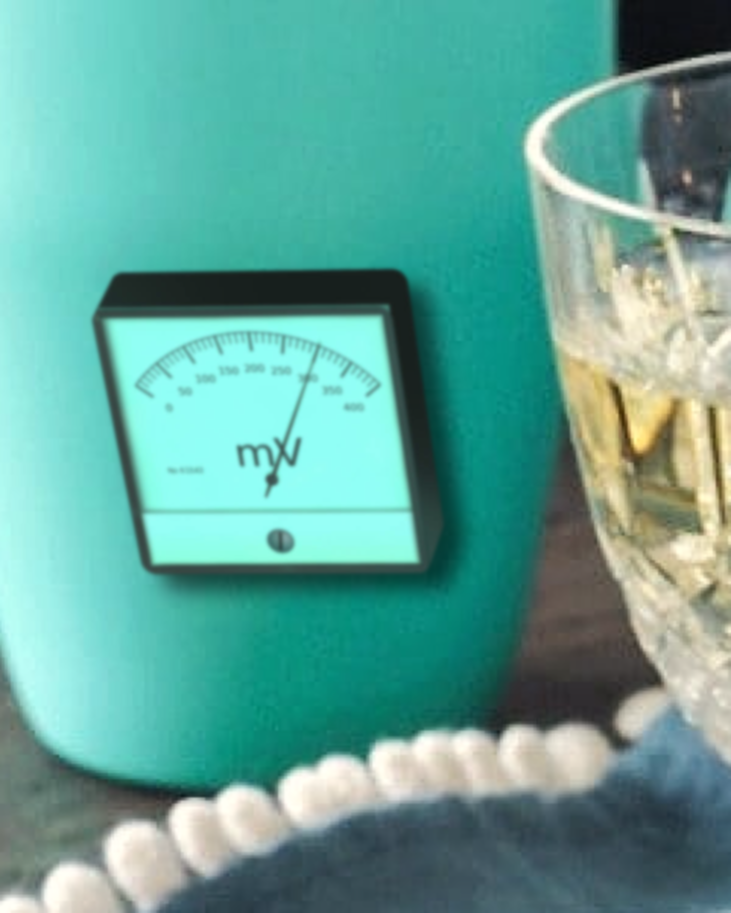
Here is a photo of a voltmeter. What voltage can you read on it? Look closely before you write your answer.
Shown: 300 mV
